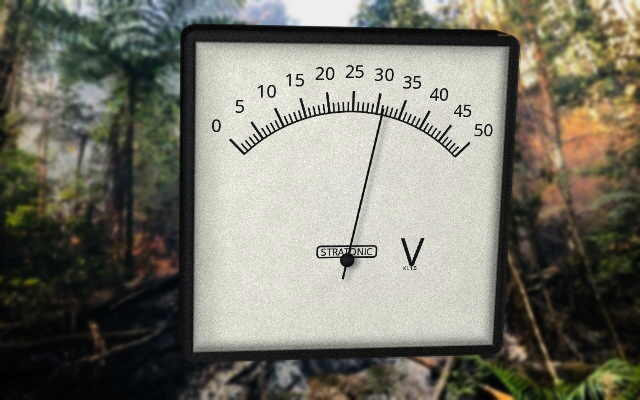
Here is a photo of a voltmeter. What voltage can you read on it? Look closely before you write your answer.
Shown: 31 V
